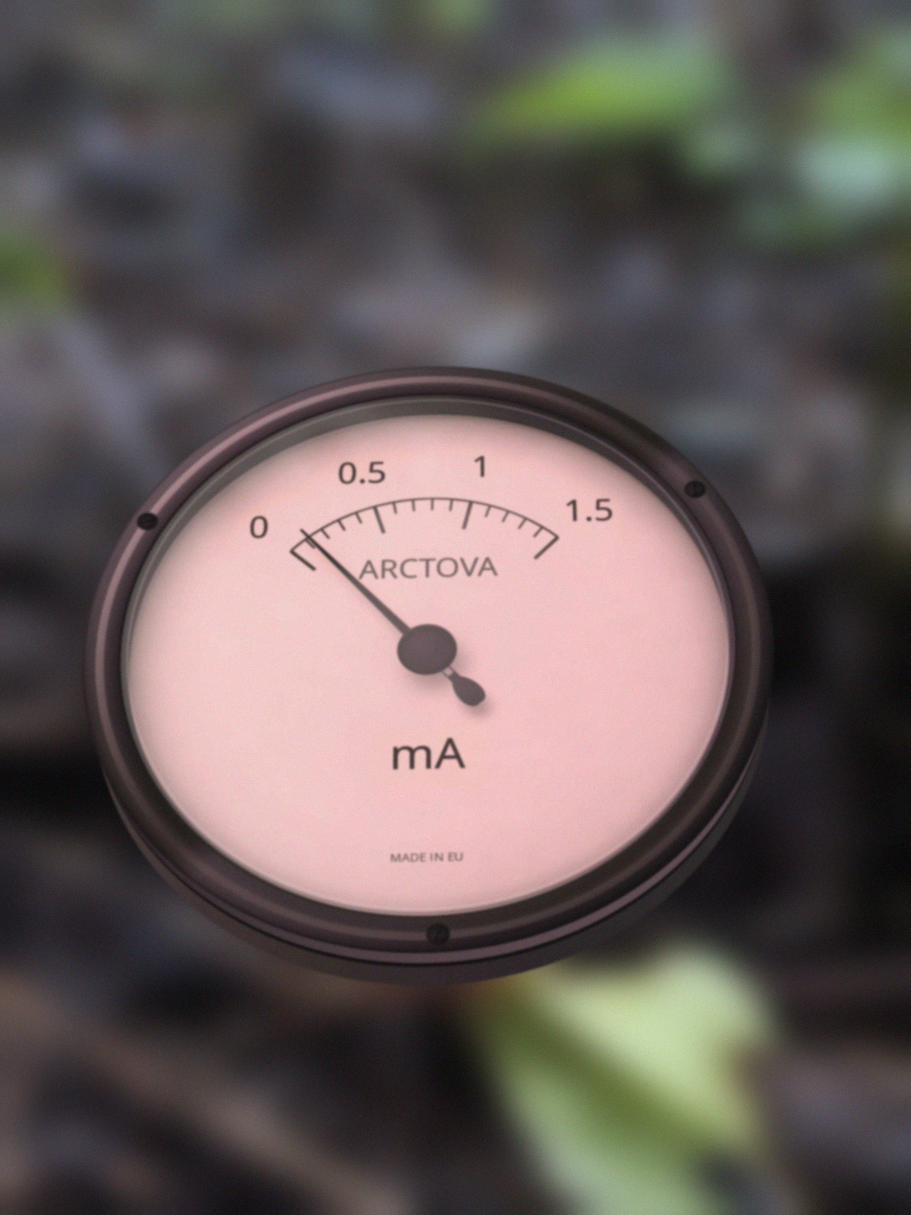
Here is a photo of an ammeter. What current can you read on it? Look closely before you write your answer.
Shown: 0.1 mA
